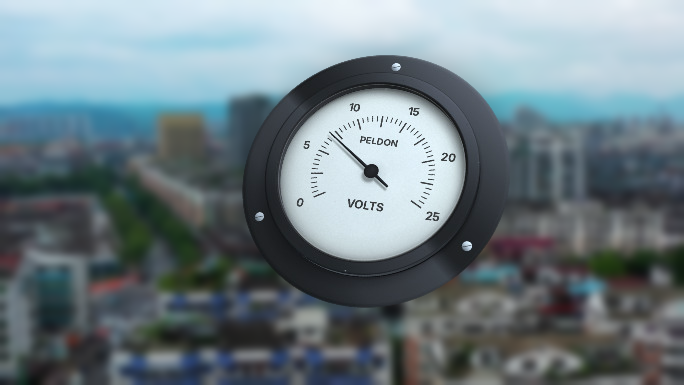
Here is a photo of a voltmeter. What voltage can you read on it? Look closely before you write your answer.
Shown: 7 V
